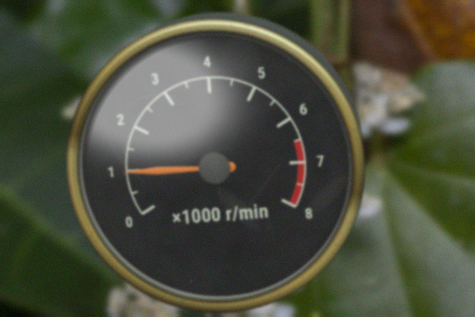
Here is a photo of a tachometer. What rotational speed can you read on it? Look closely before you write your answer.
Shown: 1000 rpm
